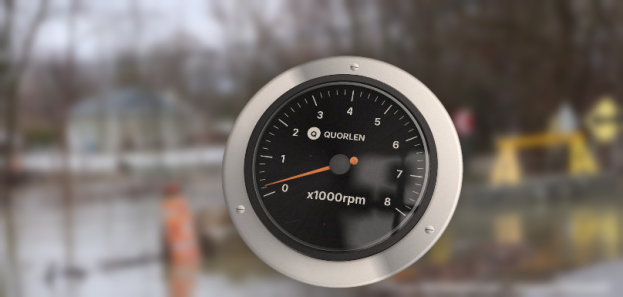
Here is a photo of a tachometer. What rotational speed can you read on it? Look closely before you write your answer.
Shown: 200 rpm
